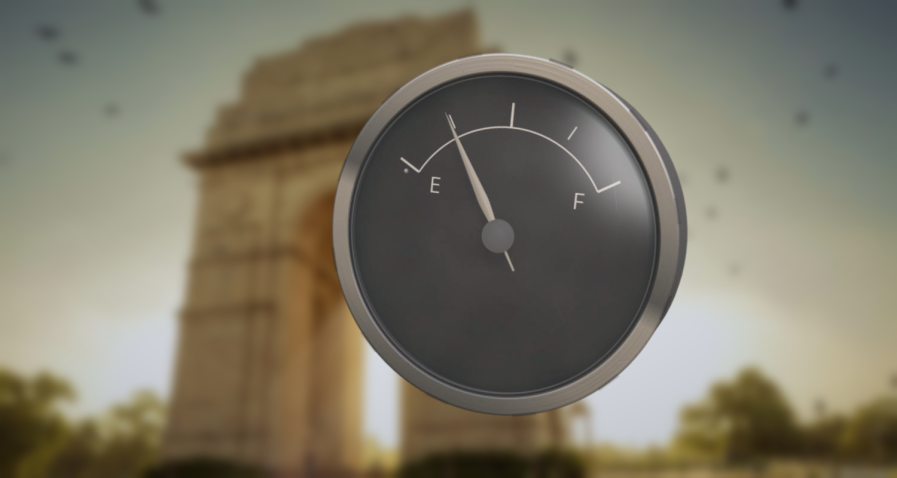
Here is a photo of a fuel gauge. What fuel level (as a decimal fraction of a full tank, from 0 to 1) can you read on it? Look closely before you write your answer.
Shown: 0.25
